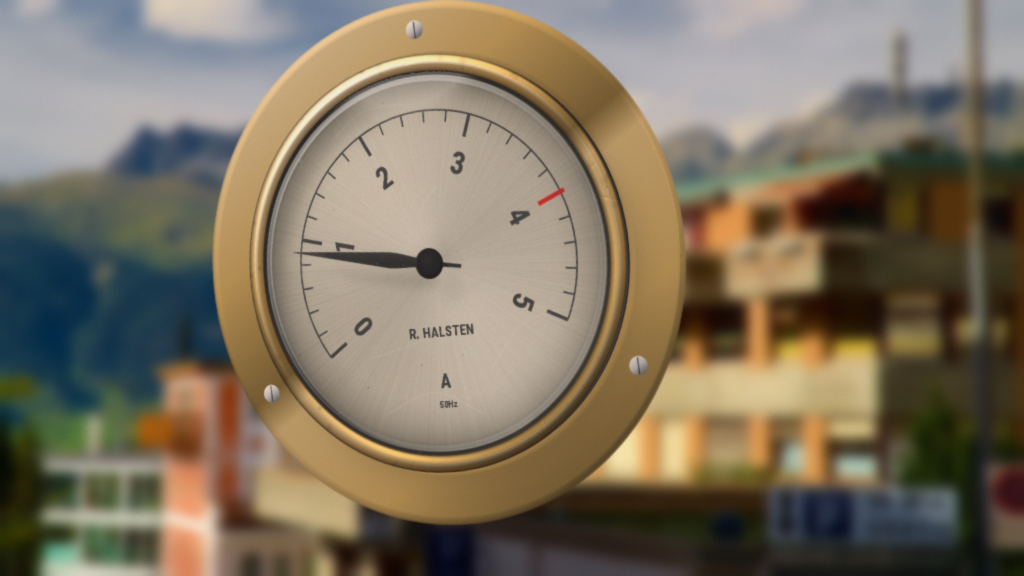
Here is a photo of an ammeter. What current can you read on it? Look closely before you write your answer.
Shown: 0.9 A
